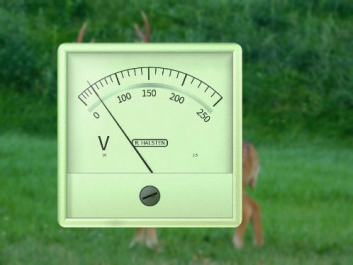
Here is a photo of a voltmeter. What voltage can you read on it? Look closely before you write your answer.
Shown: 50 V
